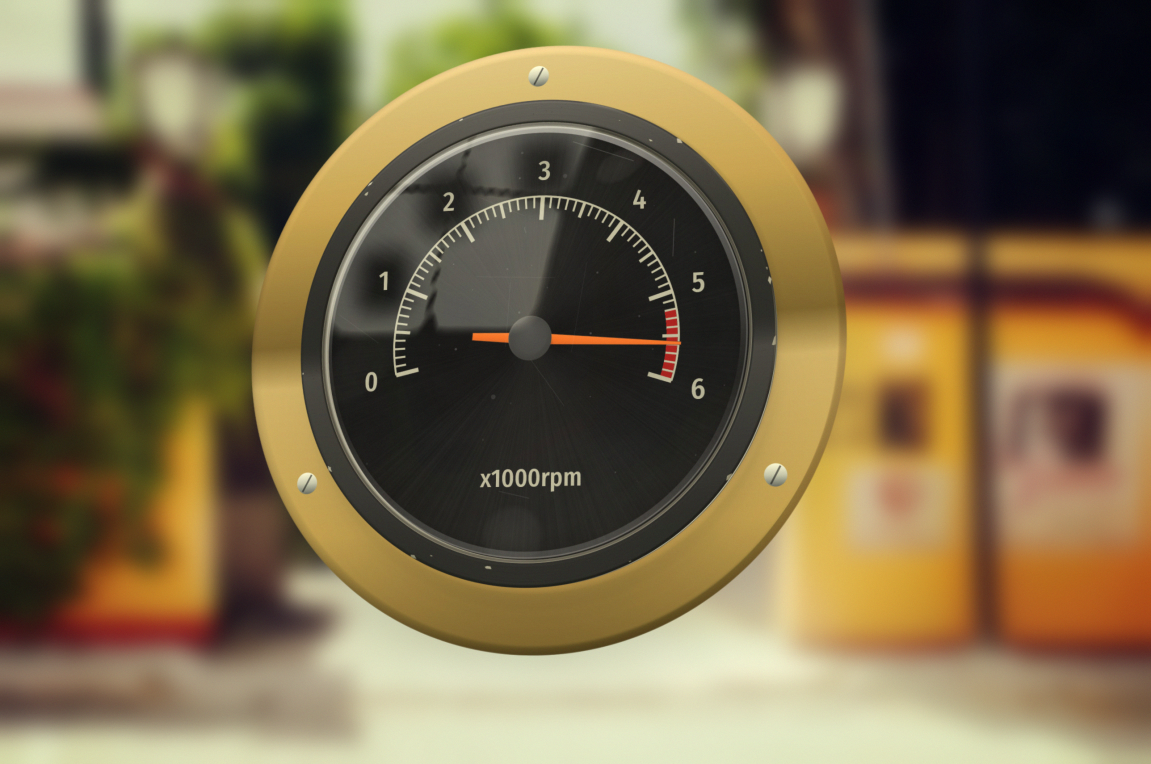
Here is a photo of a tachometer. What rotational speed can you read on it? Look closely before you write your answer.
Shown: 5600 rpm
